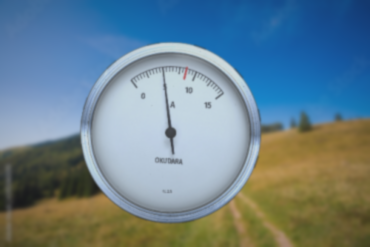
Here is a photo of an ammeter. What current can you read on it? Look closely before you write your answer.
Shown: 5 A
